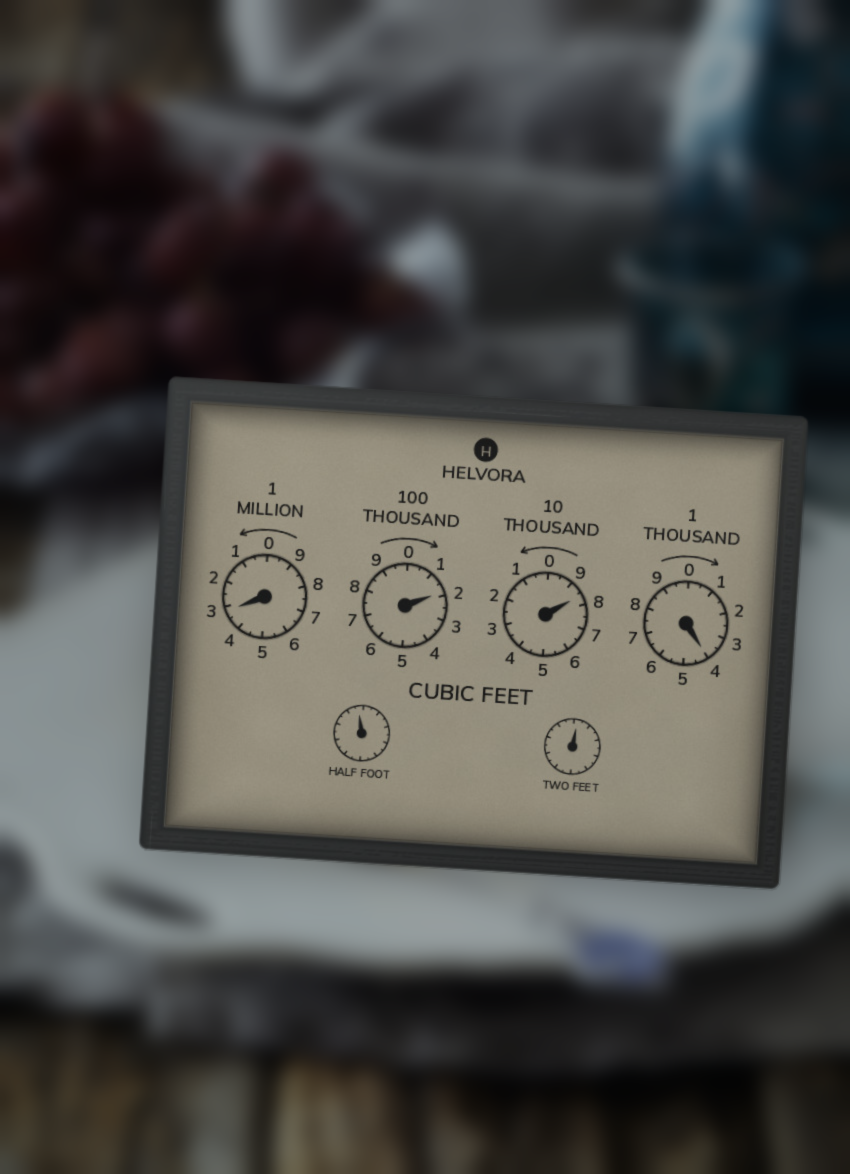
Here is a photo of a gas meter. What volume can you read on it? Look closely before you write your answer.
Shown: 318400 ft³
